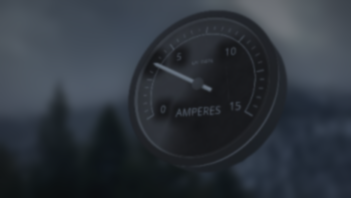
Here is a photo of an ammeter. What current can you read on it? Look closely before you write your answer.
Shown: 3.5 A
